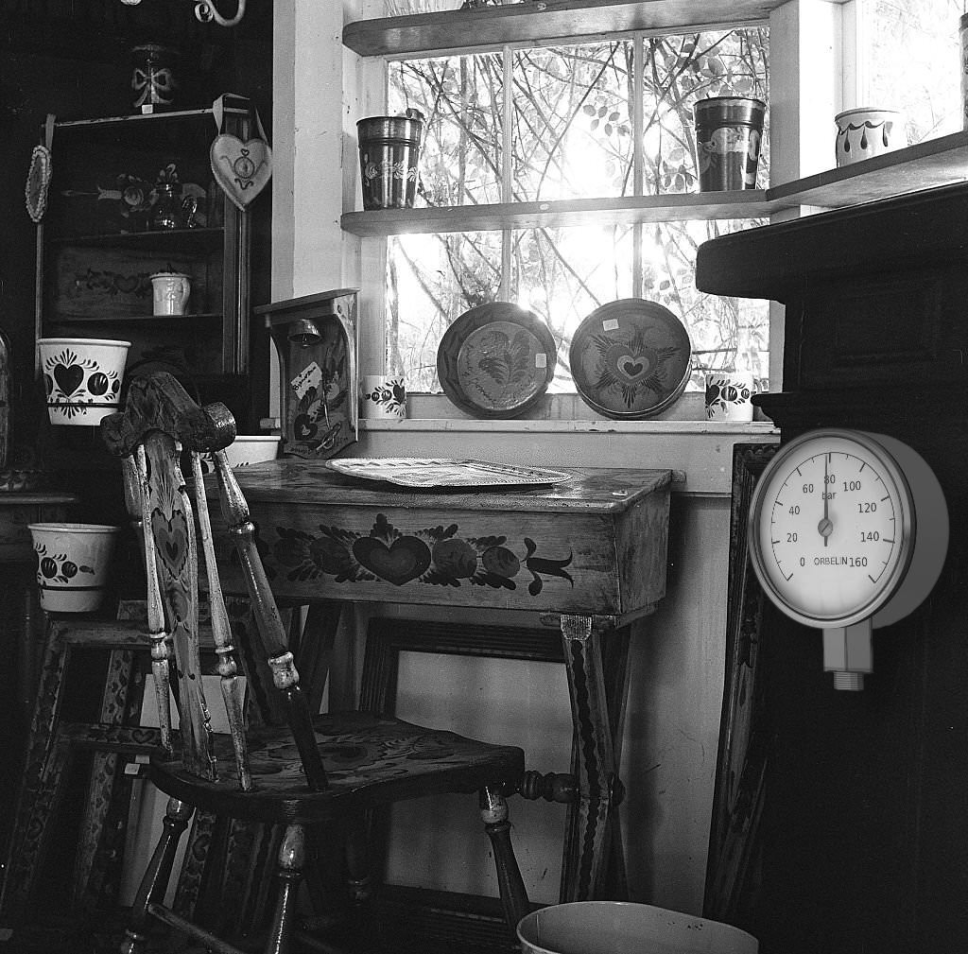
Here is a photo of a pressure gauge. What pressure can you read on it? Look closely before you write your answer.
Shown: 80 bar
